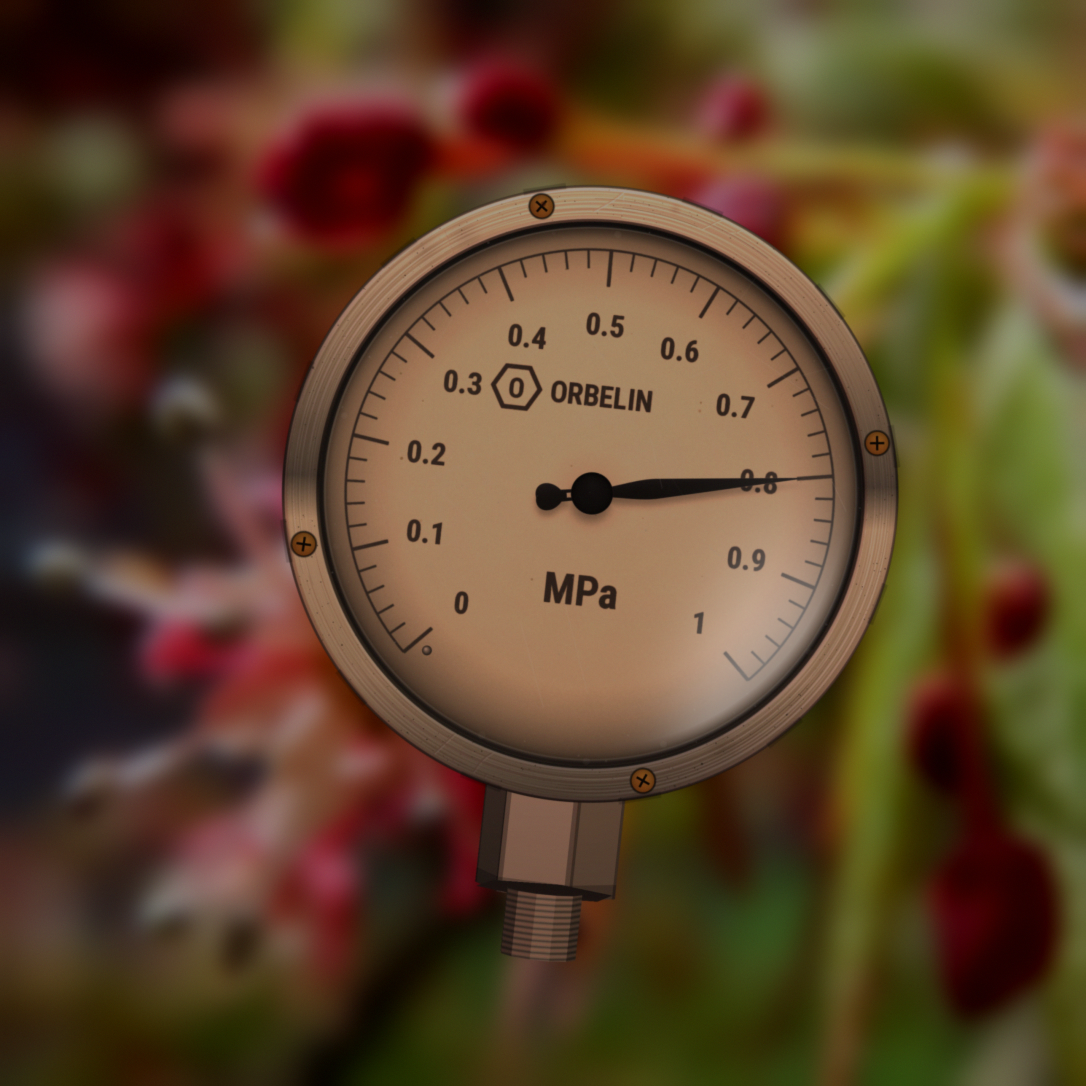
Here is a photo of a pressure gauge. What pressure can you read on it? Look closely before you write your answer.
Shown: 0.8 MPa
